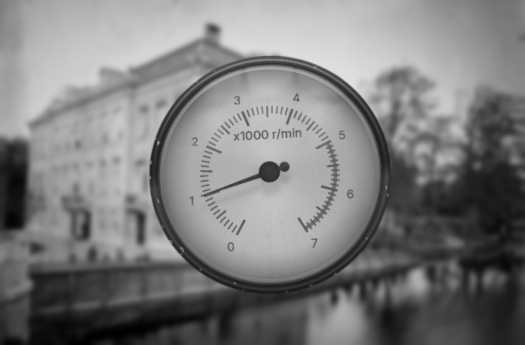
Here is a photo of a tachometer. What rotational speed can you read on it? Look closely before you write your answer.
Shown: 1000 rpm
